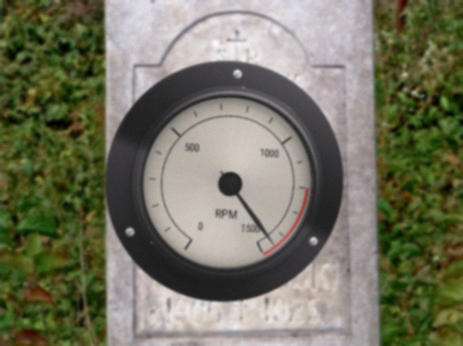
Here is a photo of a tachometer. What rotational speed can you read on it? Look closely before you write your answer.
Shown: 1450 rpm
